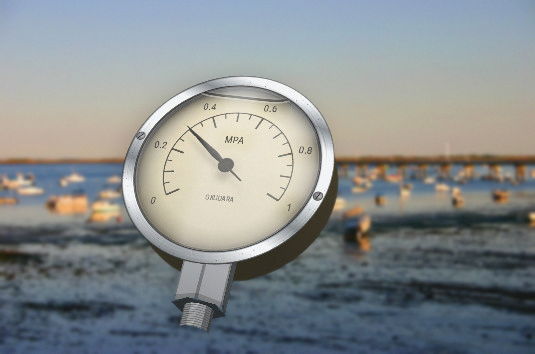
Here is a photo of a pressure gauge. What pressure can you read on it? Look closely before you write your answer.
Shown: 0.3 MPa
